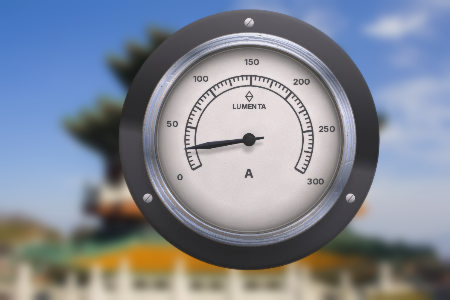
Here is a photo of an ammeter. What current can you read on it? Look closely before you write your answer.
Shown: 25 A
